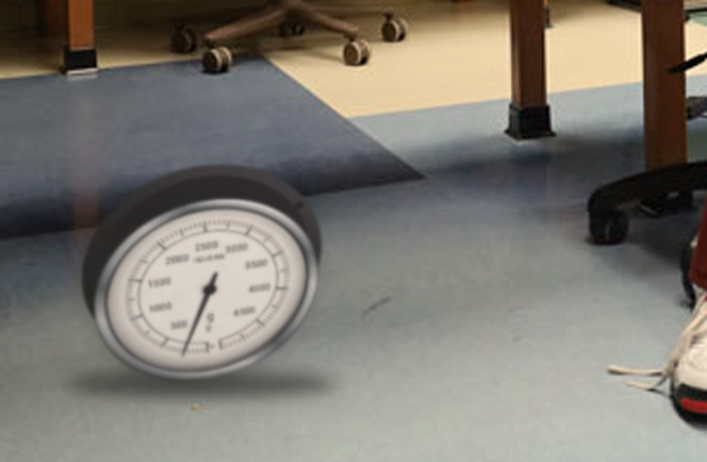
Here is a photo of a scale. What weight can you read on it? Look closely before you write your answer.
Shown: 250 g
